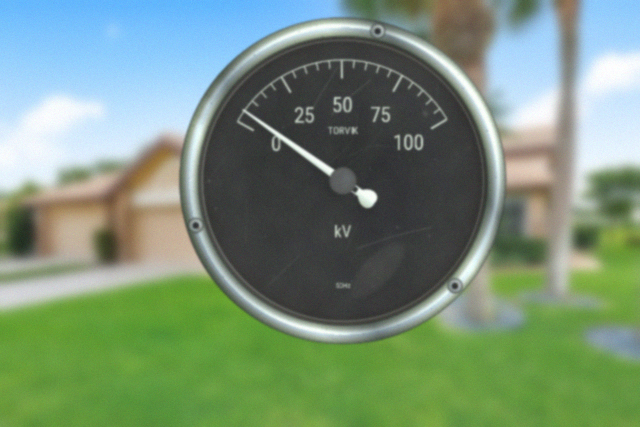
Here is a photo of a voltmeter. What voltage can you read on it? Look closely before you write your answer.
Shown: 5 kV
